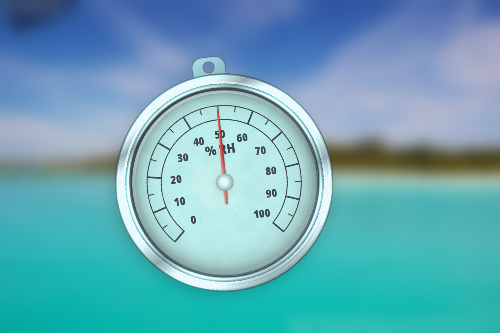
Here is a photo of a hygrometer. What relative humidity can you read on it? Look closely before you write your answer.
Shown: 50 %
